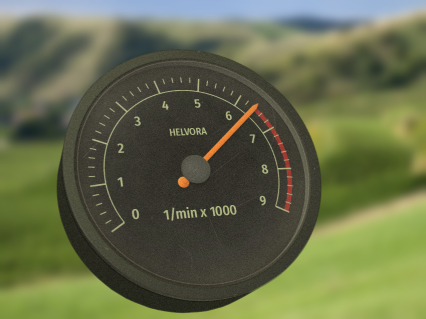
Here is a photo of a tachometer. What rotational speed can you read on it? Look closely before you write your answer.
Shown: 6400 rpm
